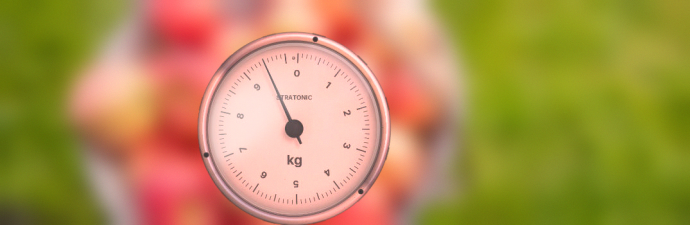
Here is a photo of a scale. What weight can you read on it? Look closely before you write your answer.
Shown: 9.5 kg
